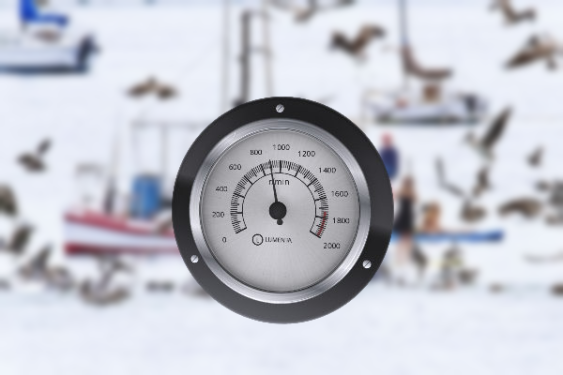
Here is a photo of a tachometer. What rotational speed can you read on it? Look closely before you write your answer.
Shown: 900 rpm
